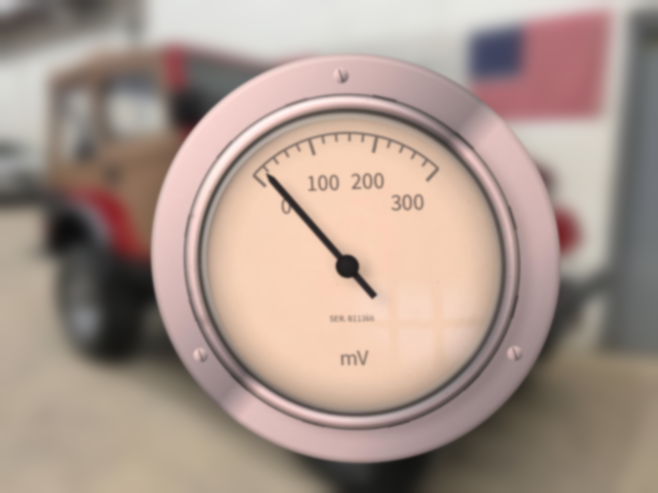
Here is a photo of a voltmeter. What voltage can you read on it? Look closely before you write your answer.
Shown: 20 mV
